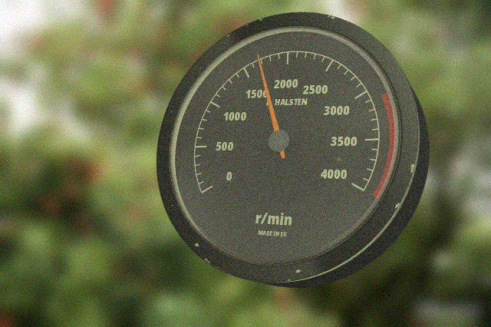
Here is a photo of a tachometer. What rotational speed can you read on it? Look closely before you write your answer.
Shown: 1700 rpm
